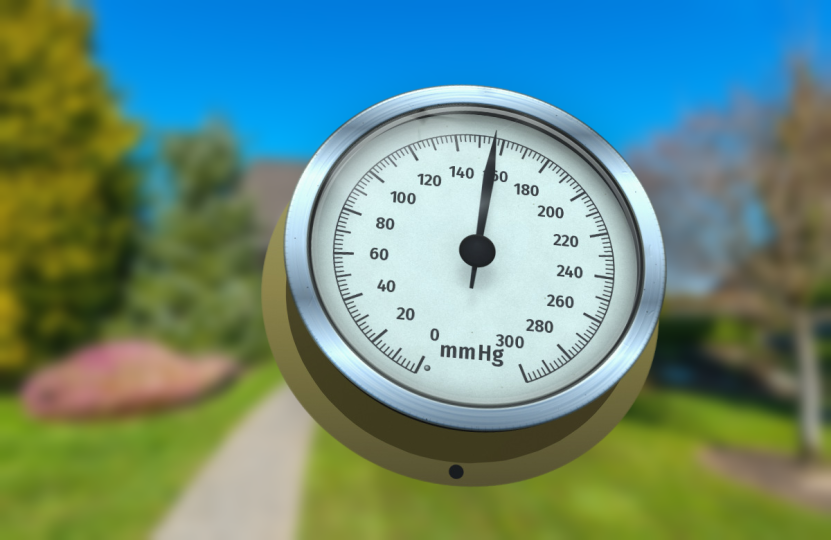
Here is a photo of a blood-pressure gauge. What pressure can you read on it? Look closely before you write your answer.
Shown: 156 mmHg
